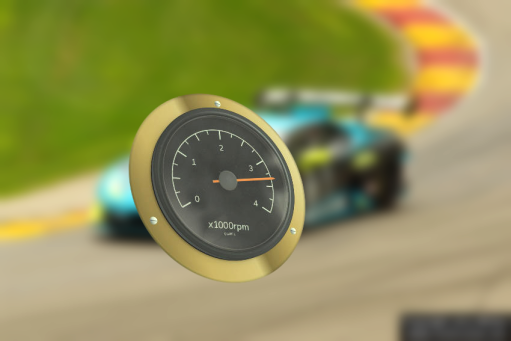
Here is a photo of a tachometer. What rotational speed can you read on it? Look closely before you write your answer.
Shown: 3375 rpm
